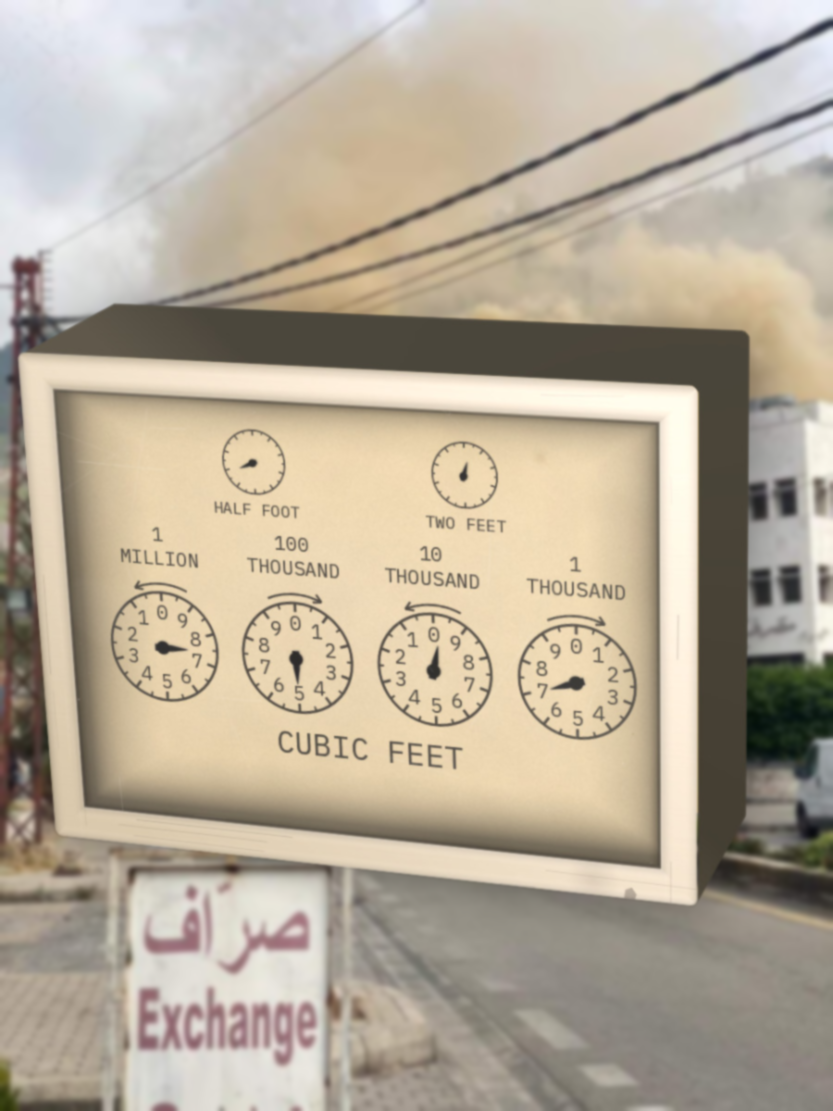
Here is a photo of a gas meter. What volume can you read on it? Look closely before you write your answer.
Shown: 749700 ft³
